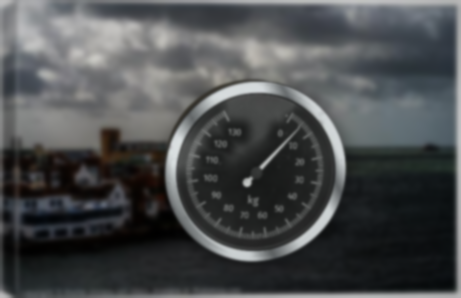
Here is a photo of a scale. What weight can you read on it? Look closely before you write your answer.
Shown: 5 kg
